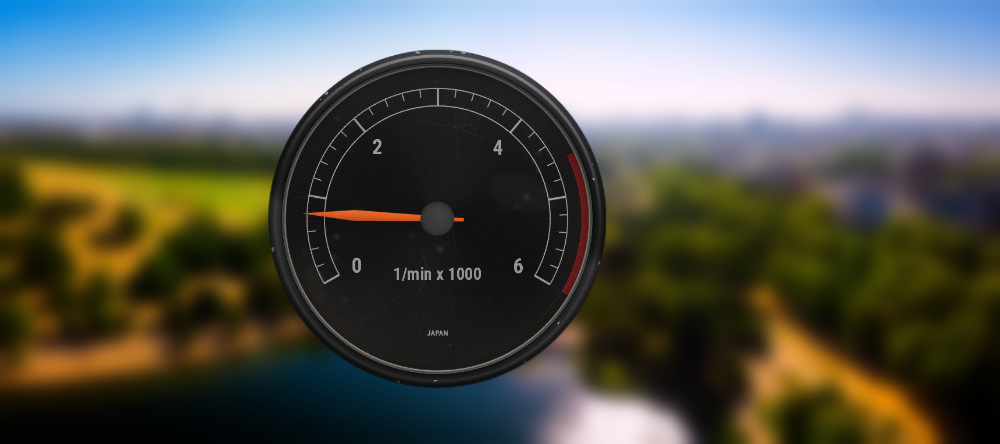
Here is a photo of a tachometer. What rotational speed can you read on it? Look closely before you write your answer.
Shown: 800 rpm
